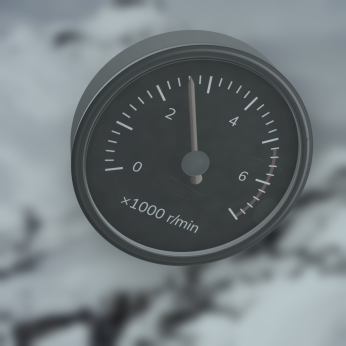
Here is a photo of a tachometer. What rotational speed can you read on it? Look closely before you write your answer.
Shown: 2600 rpm
